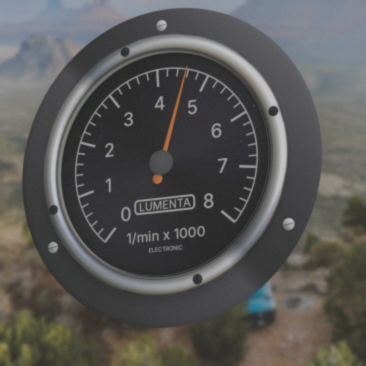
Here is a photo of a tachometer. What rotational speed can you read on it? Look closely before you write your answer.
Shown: 4600 rpm
